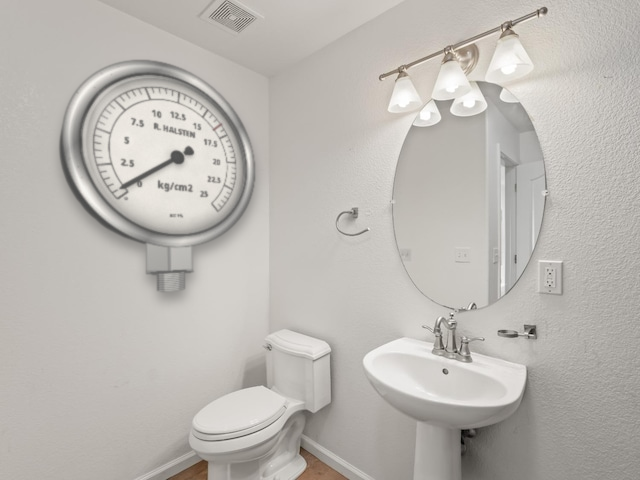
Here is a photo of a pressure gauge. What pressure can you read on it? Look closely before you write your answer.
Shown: 0.5 kg/cm²
